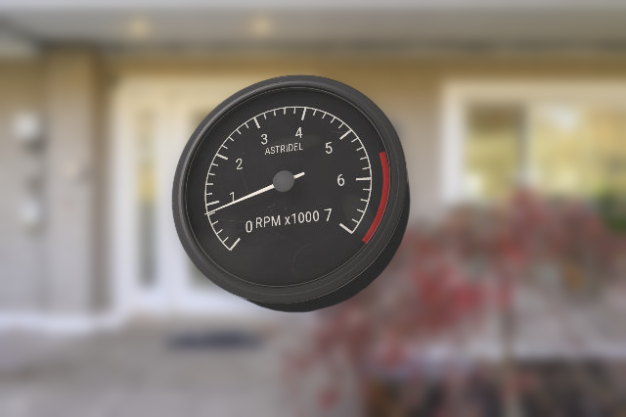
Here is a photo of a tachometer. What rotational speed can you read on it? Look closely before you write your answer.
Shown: 800 rpm
